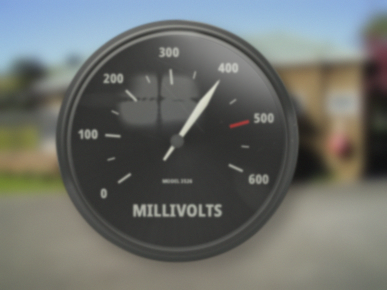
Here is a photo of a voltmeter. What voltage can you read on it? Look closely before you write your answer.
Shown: 400 mV
